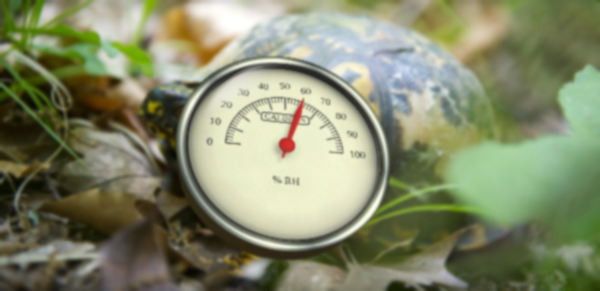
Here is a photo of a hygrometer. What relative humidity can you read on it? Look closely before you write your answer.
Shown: 60 %
